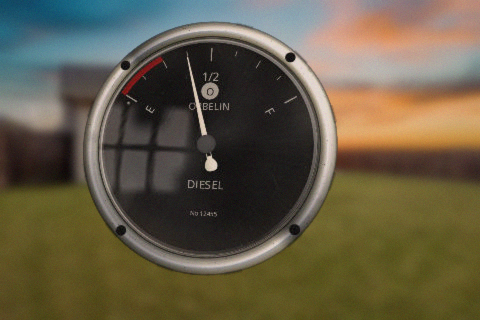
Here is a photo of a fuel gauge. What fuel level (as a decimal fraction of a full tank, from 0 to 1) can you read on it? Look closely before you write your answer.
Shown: 0.375
